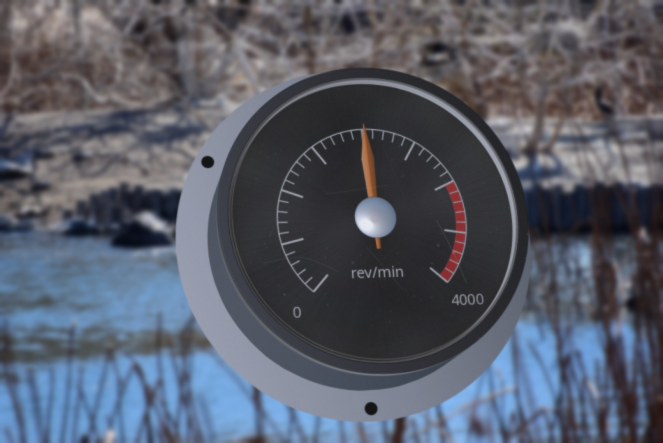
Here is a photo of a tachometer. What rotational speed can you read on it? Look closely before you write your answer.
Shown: 2000 rpm
